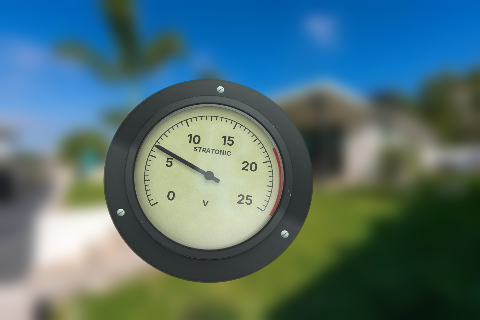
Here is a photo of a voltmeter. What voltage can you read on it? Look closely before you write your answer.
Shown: 6 V
